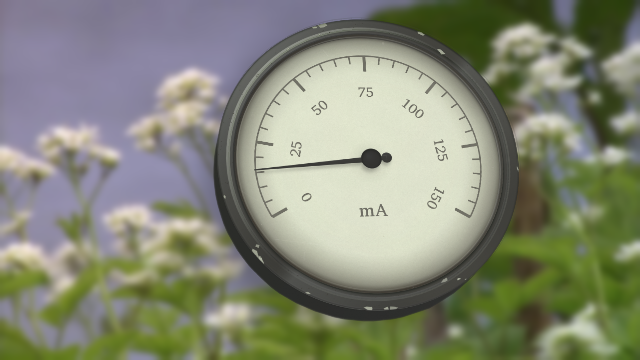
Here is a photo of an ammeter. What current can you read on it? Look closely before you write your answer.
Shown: 15 mA
